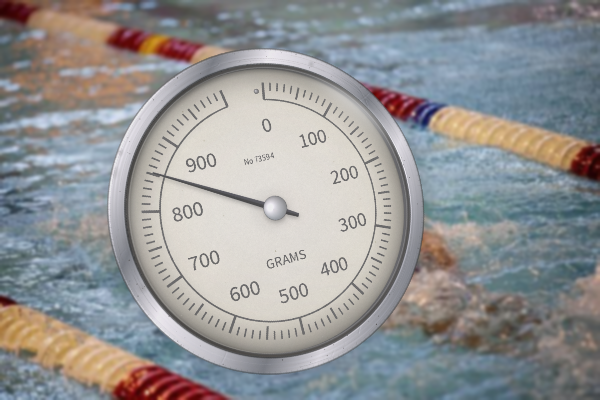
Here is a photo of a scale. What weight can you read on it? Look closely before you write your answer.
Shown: 850 g
